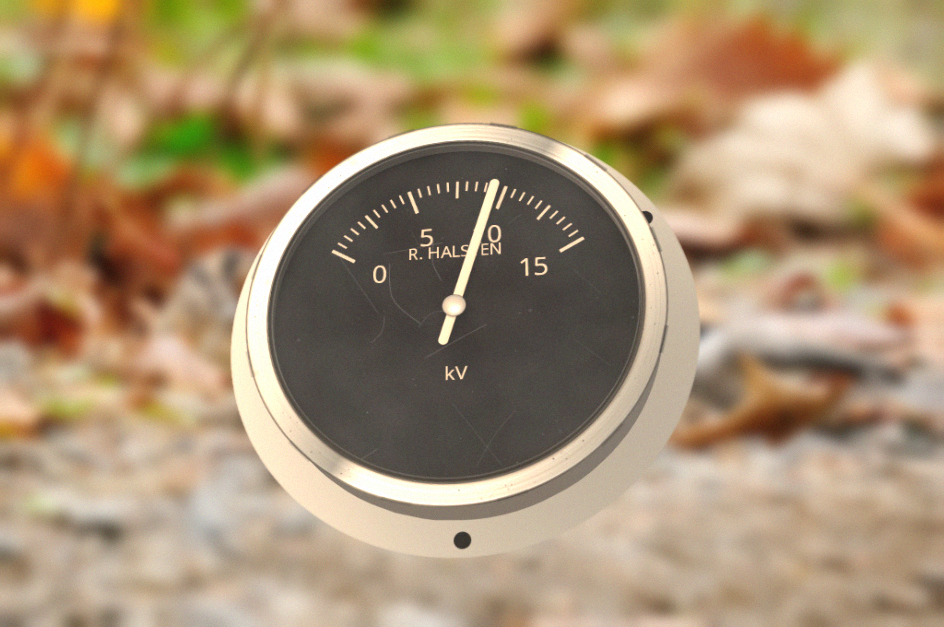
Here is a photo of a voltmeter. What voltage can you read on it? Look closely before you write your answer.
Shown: 9.5 kV
